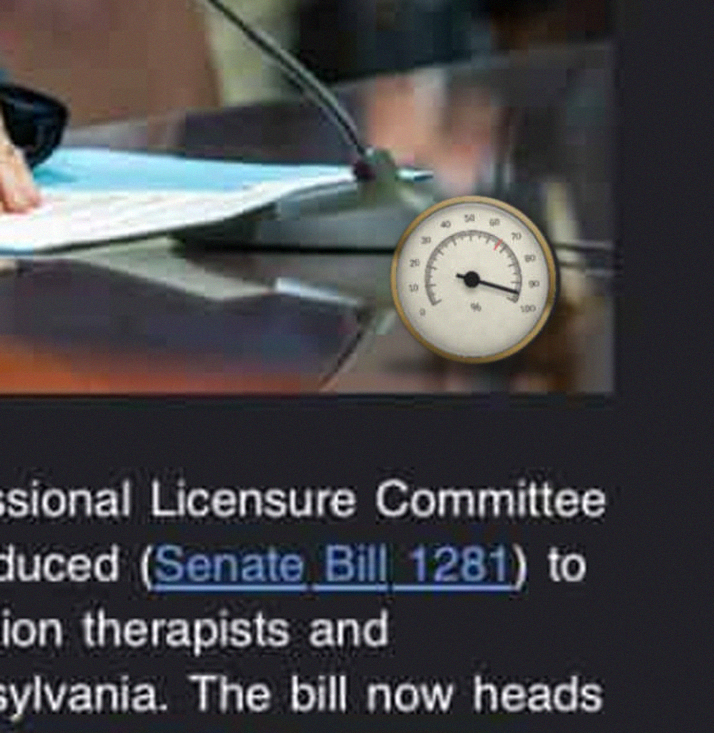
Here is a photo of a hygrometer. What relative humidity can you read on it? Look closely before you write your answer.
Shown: 95 %
